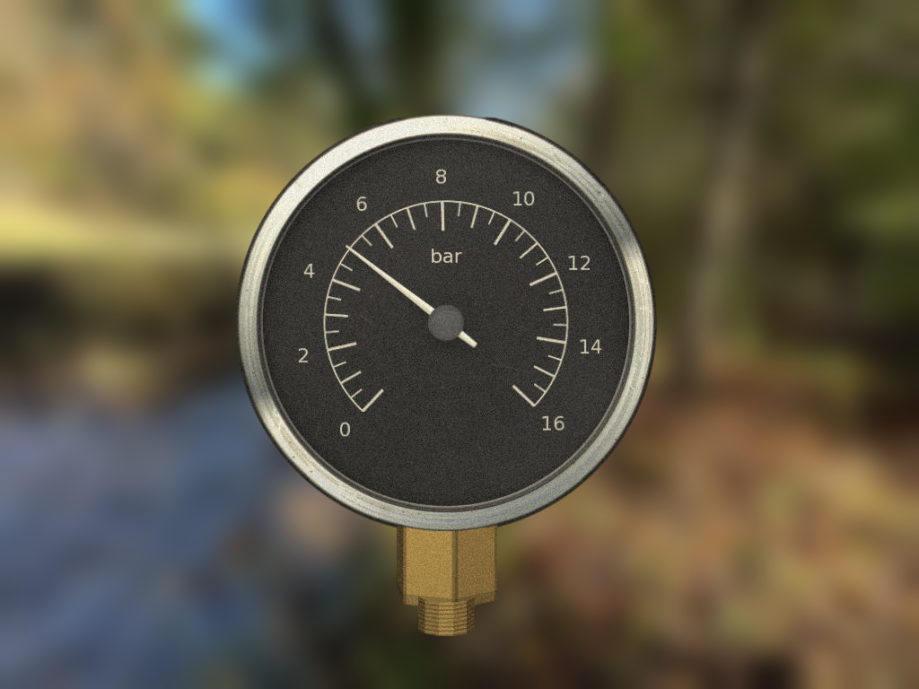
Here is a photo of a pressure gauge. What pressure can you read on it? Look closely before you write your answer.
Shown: 5 bar
